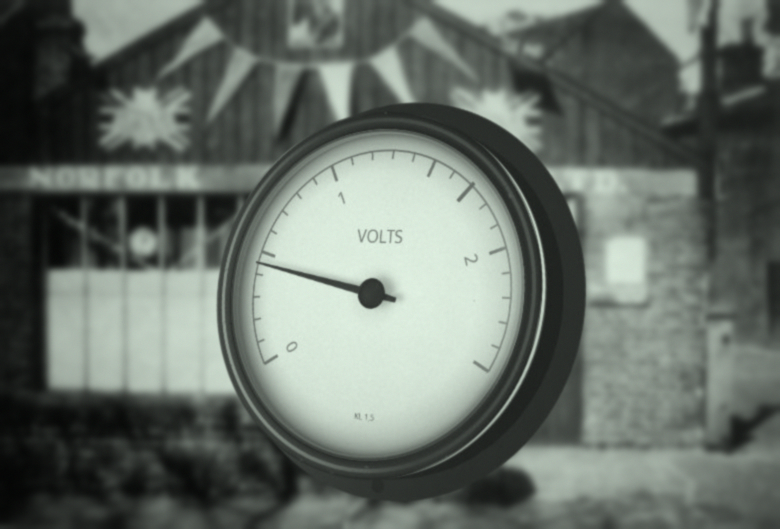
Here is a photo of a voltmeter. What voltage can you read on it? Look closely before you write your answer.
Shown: 0.45 V
